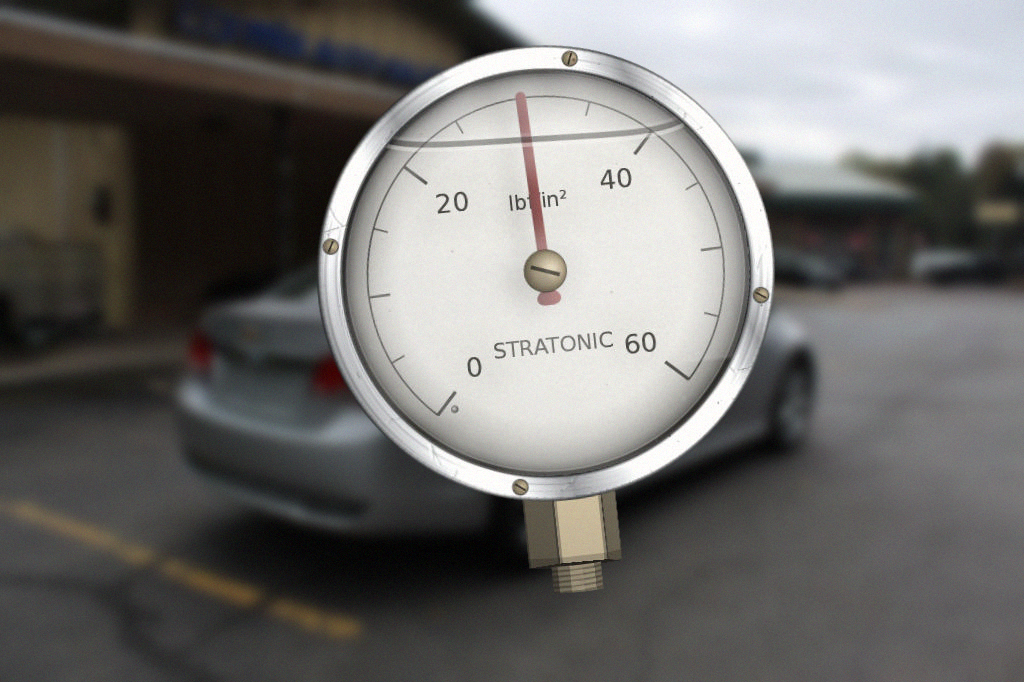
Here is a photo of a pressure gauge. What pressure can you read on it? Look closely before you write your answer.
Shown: 30 psi
